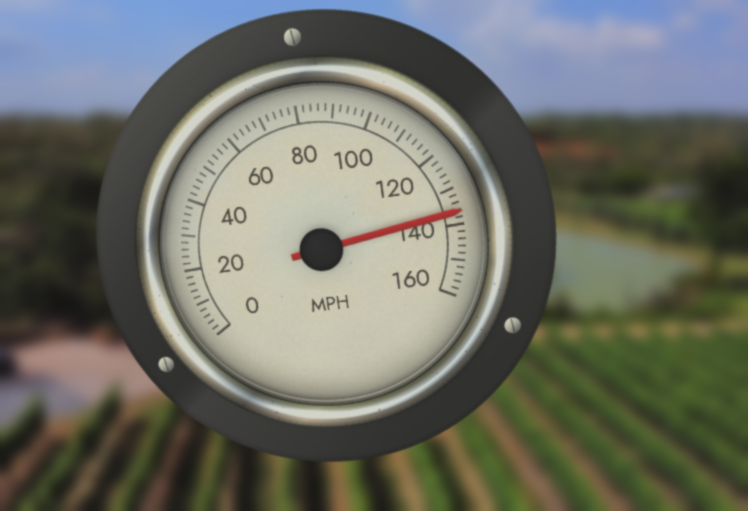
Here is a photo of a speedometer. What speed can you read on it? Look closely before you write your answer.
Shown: 136 mph
